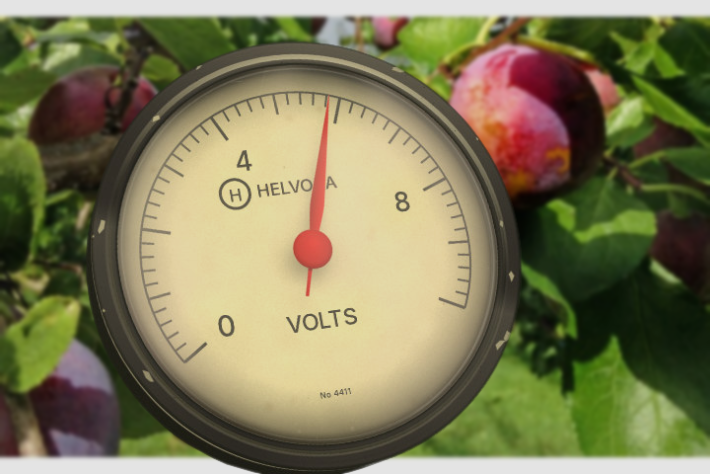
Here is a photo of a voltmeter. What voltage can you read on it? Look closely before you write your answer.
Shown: 5.8 V
